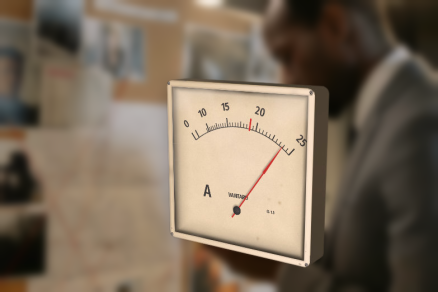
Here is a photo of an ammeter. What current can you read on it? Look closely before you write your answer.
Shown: 24 A
